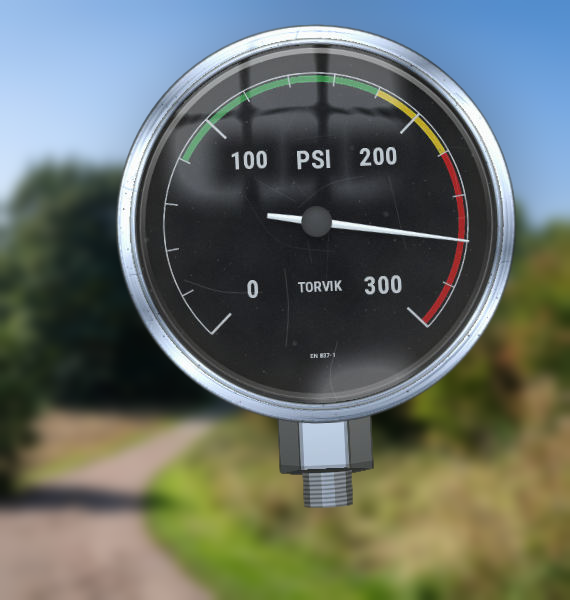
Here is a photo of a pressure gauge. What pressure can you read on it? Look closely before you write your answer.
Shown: 260 psi
